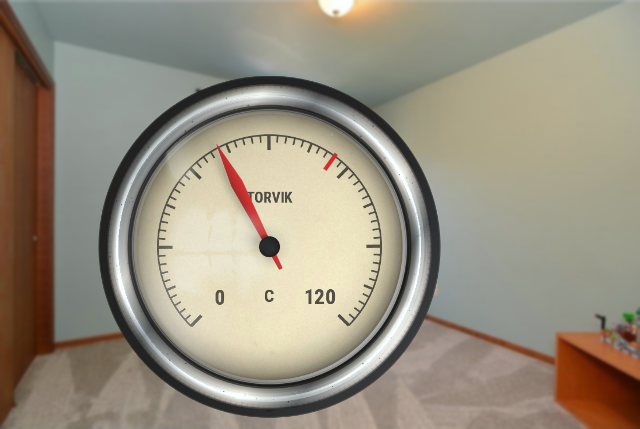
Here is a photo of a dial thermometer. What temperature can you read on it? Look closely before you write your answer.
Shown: 48 °C
